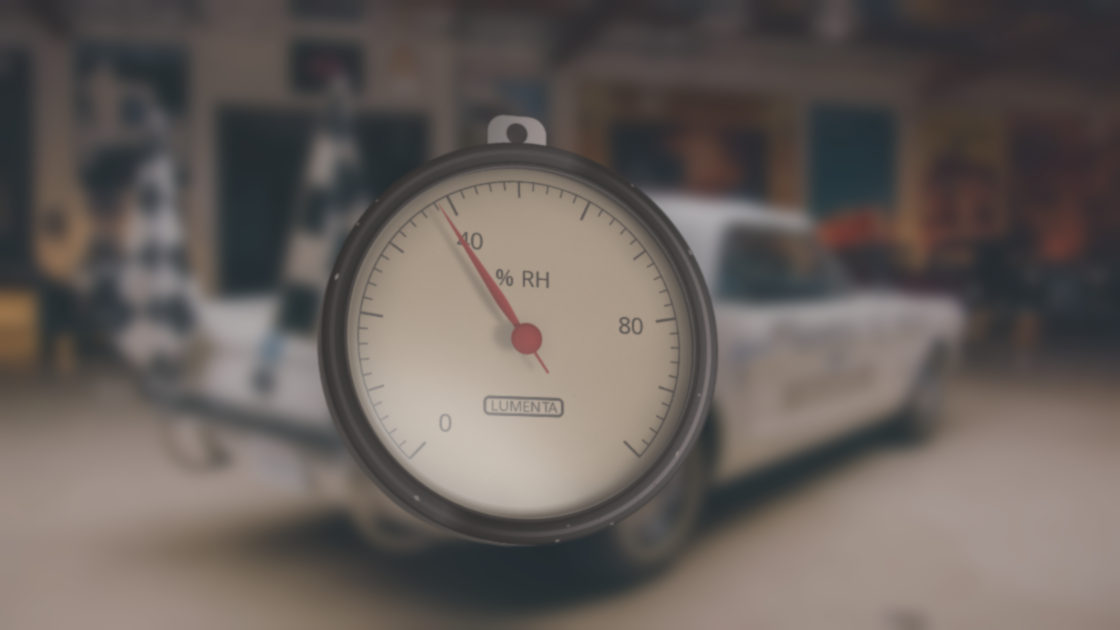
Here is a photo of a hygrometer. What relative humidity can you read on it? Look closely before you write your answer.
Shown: 38 %
